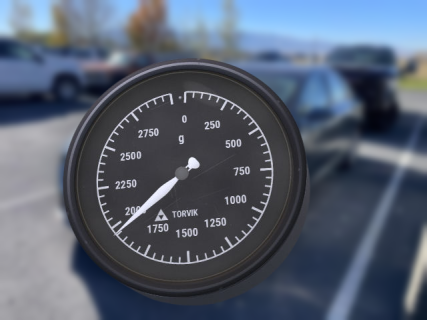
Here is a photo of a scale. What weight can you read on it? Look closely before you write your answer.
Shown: 1950 g
